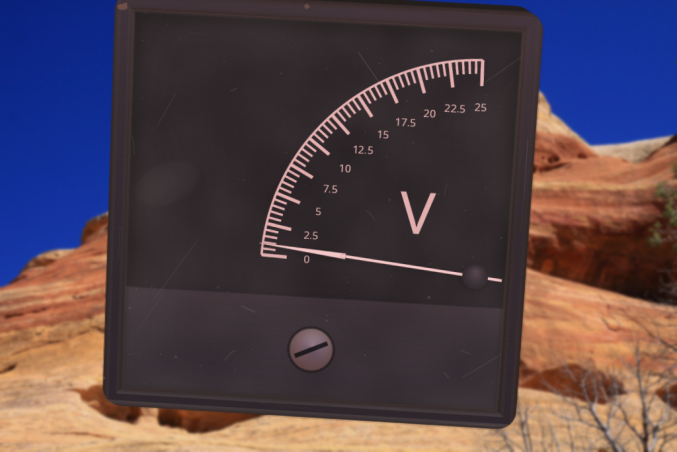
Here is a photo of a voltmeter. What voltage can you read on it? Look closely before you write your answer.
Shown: 1 V
